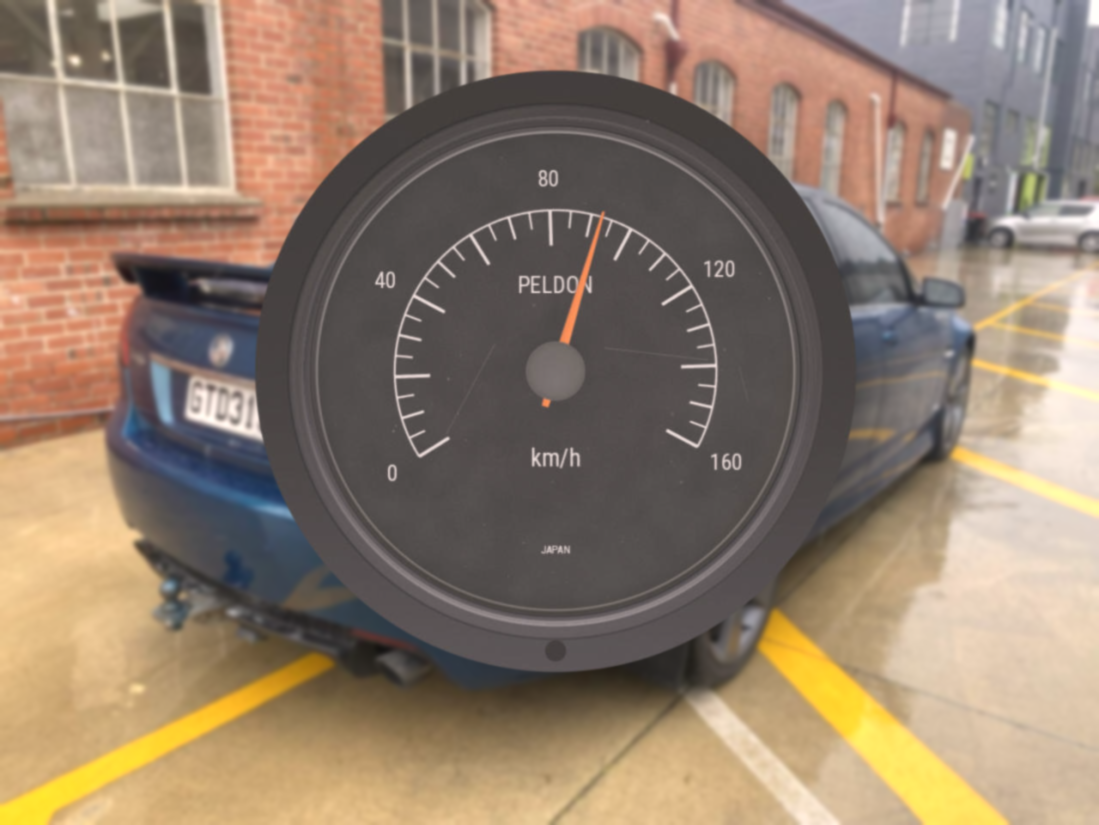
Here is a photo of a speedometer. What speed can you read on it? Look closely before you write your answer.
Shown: 92.5 km/h
